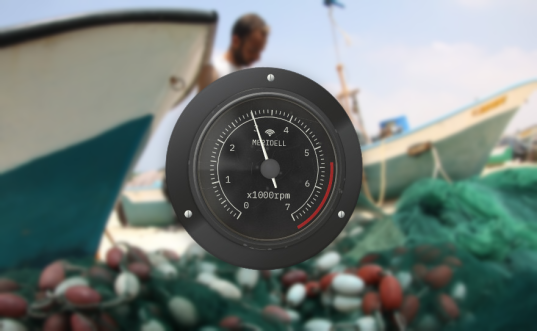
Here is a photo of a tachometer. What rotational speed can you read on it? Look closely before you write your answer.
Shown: 3000 rpm
